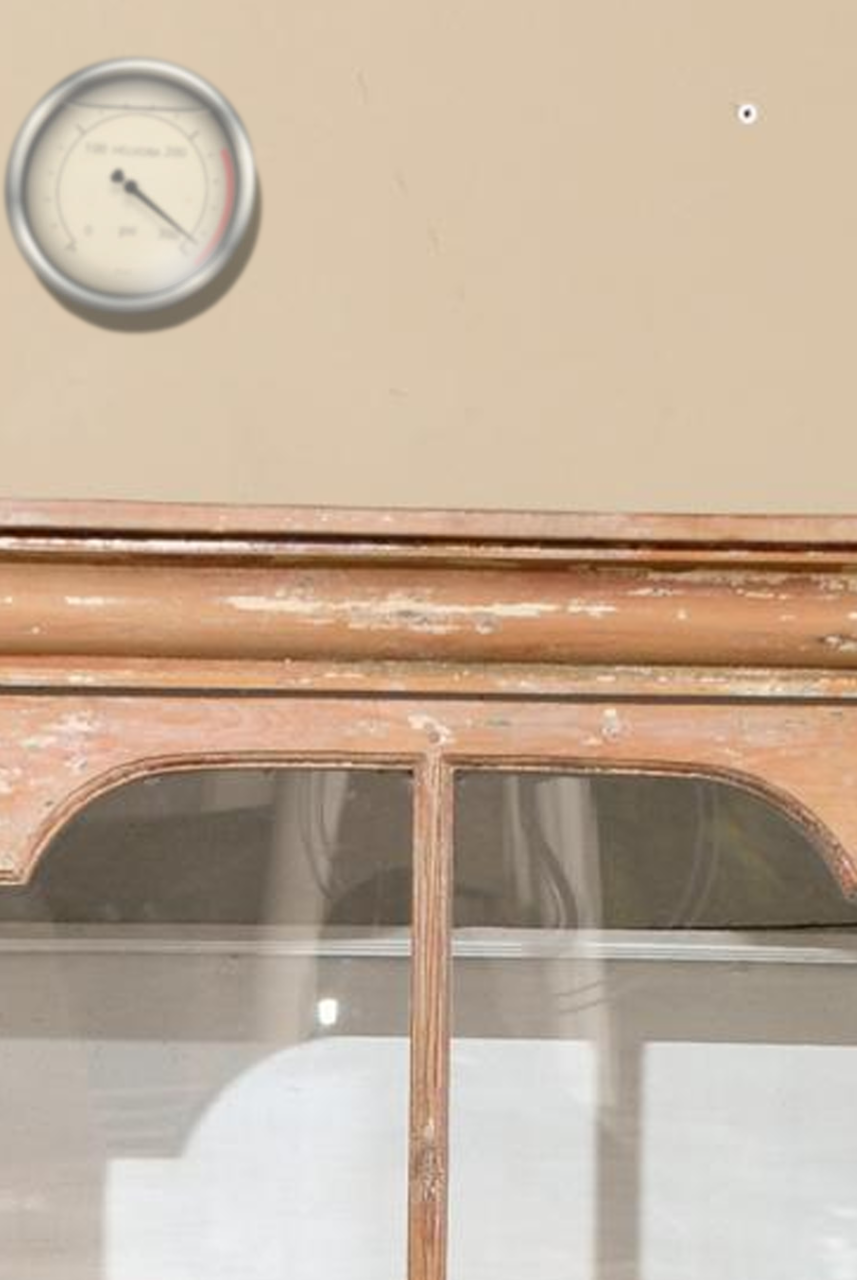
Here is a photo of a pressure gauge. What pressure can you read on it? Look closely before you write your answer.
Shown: 290 psi
